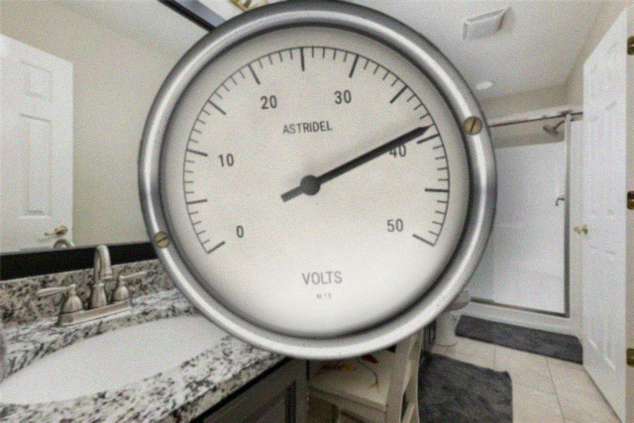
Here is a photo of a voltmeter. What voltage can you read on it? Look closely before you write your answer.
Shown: 39 V
